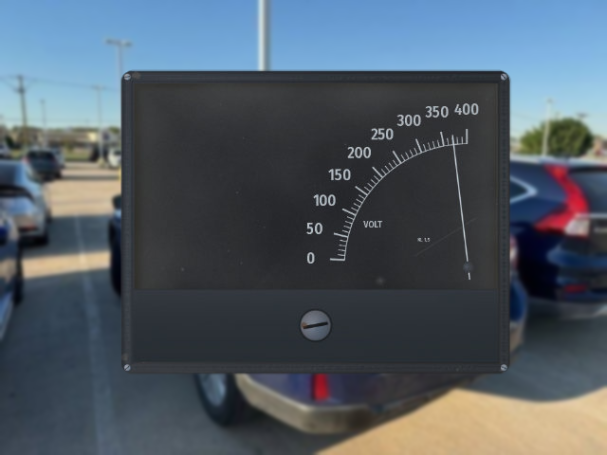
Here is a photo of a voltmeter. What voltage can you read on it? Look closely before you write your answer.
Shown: 370 V
